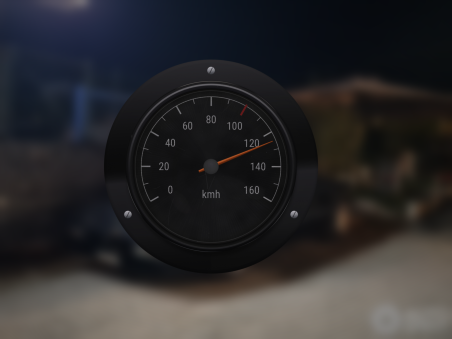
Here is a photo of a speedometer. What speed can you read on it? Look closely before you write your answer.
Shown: 125 km/h
